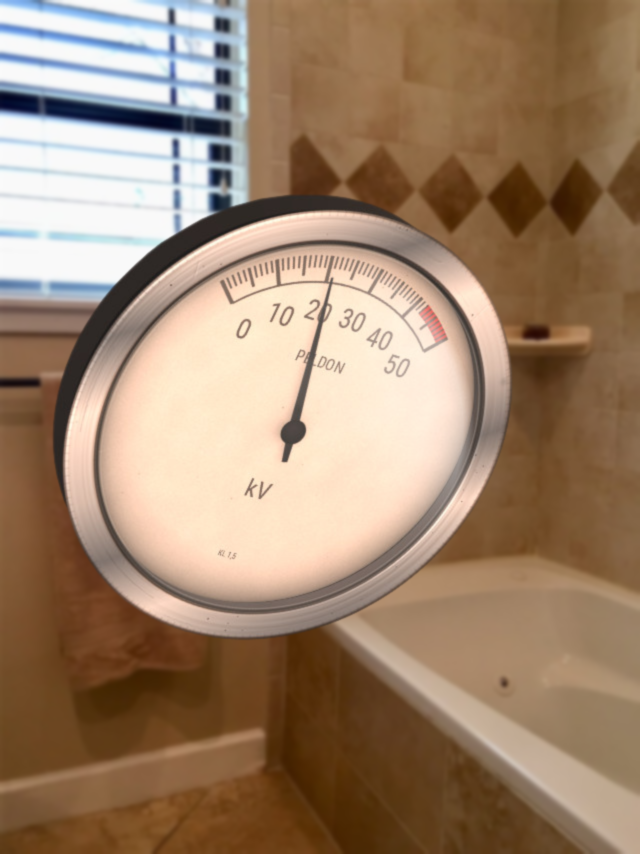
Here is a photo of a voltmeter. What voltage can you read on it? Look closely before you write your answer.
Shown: 20 kV
